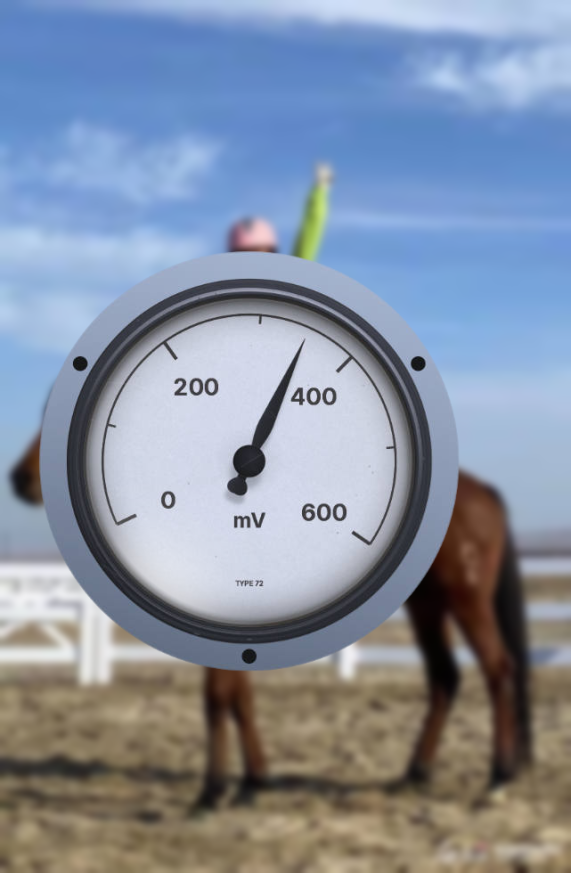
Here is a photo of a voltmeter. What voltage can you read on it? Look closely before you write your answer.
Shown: 350 mV
